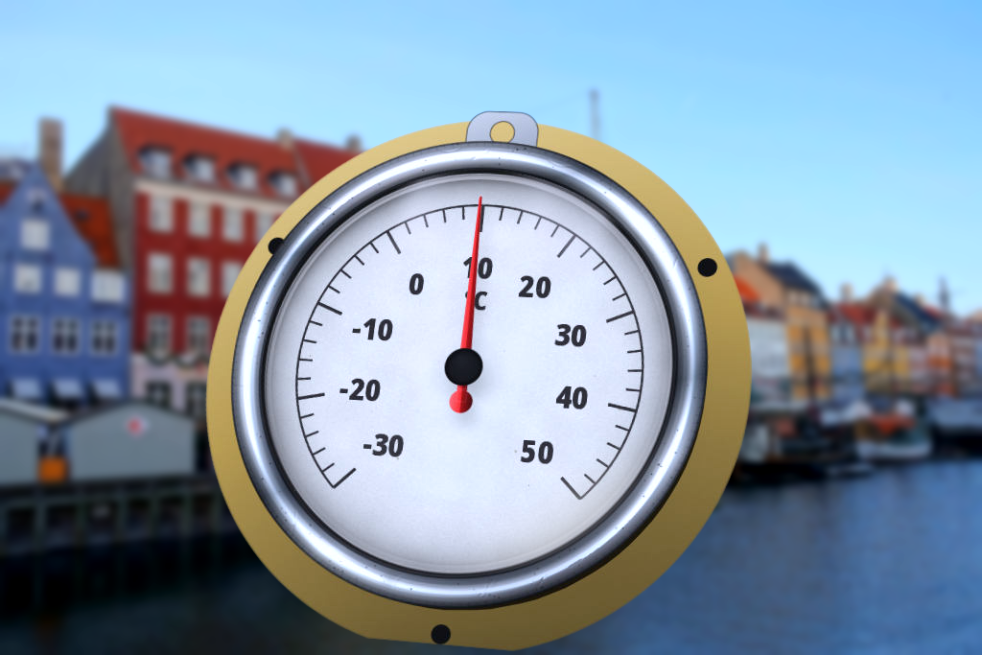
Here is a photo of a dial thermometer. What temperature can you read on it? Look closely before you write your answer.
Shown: 10 °C
